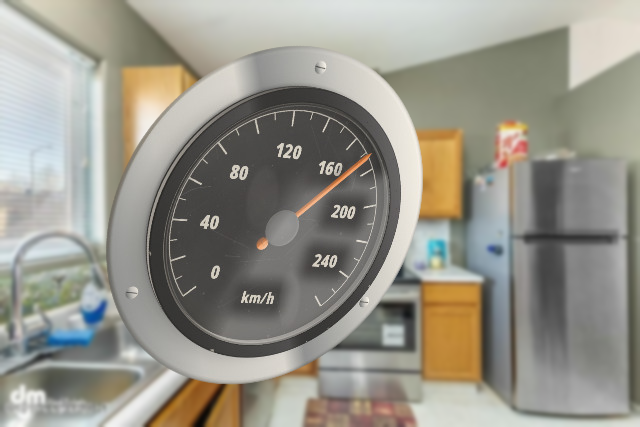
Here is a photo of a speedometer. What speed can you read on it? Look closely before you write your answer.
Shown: 170 km/h
